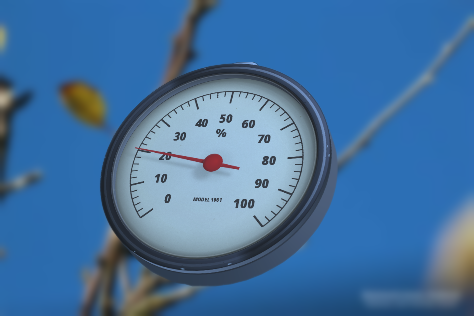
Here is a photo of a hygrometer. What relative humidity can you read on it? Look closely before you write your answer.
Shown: 20 %
